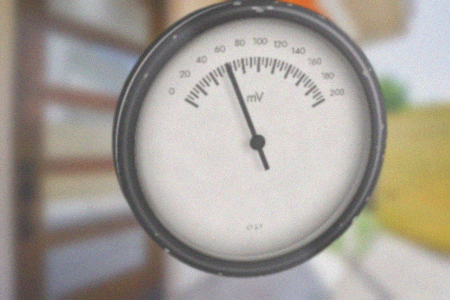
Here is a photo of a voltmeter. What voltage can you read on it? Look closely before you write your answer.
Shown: 60 mV
